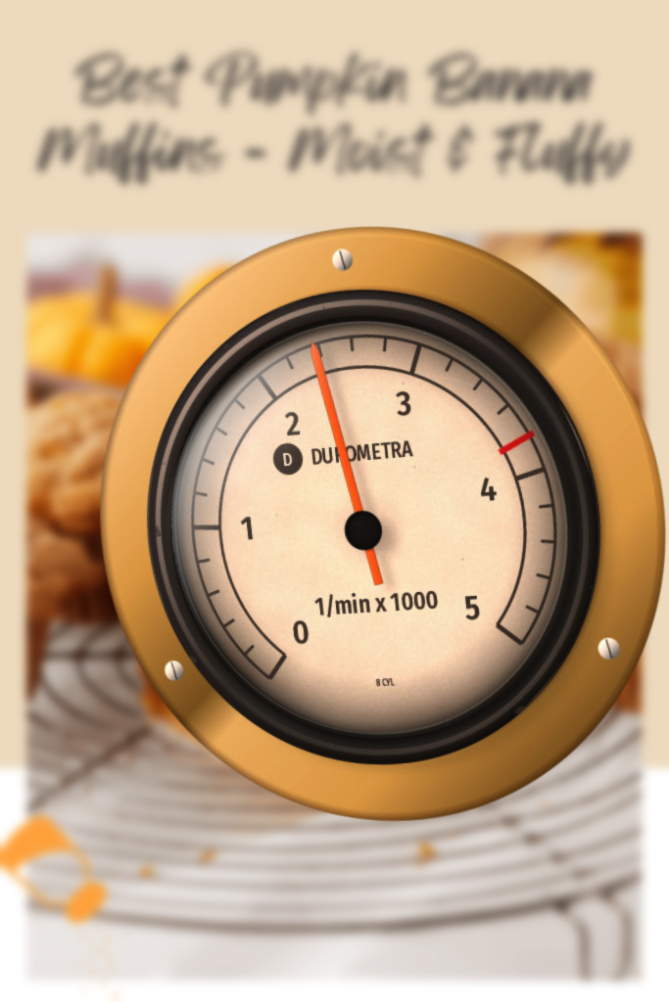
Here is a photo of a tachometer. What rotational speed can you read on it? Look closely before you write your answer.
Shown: 2400 rpm
